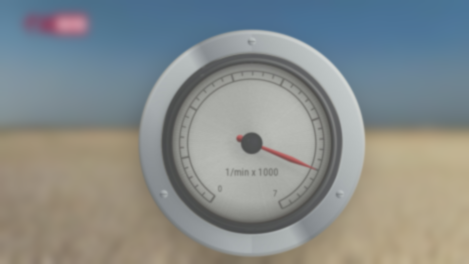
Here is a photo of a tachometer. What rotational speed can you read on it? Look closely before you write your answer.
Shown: 6000 rpm
